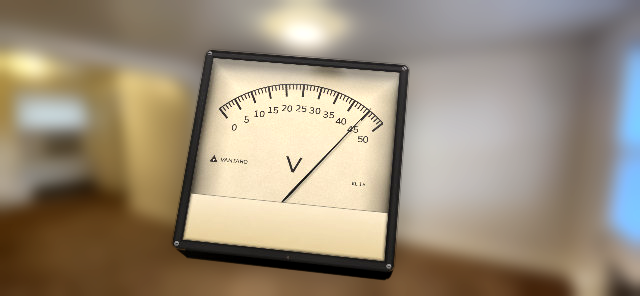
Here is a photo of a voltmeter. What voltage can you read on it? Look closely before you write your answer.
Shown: 45 V
